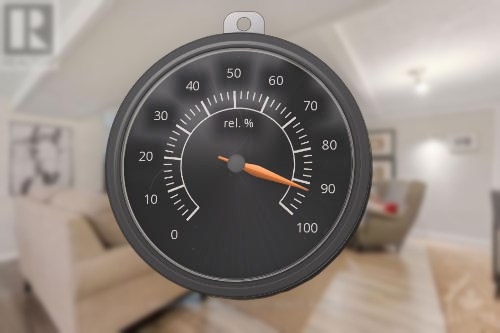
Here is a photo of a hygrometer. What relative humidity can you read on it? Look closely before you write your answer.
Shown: 92 %
